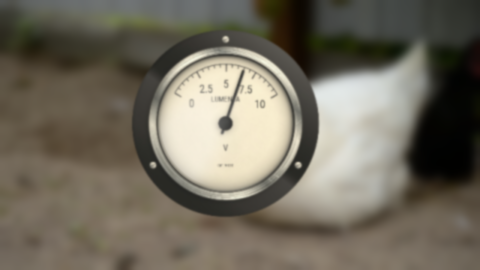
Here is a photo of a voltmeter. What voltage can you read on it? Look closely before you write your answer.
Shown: 6.5 V
